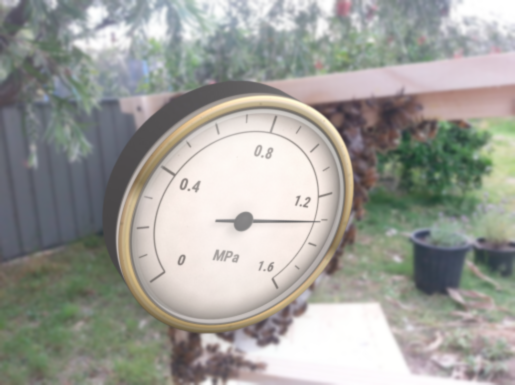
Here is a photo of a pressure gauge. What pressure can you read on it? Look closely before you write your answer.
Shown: 1.3 MPa
